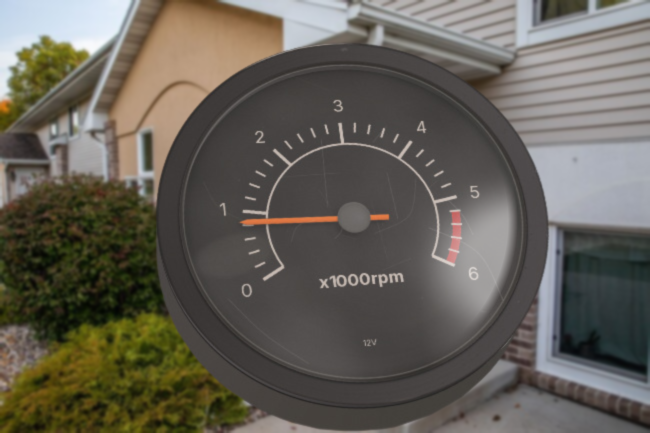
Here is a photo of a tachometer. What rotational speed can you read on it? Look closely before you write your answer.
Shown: 800 rpm
